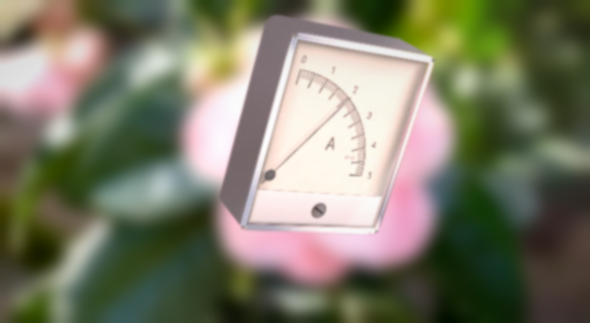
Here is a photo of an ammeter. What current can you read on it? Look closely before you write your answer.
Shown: 2 A
